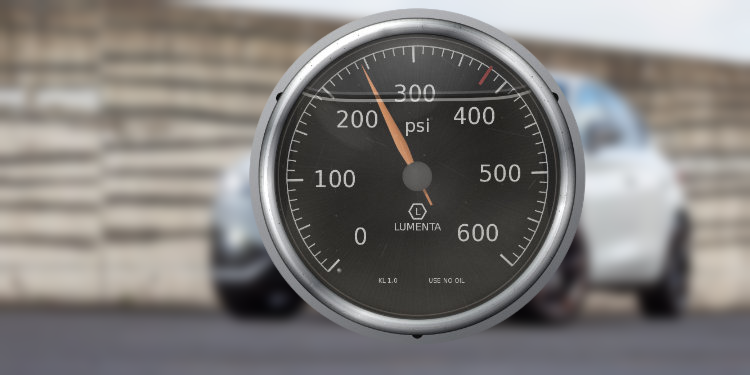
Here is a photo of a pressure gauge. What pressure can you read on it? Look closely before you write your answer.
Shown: 245 psi
